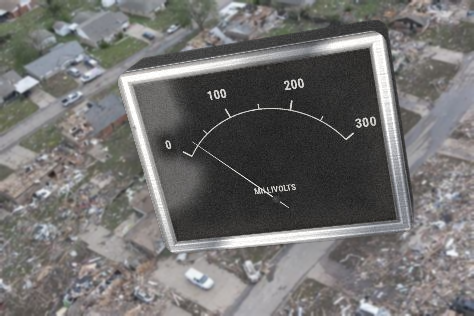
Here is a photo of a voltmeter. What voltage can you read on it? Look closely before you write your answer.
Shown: 25 mV
